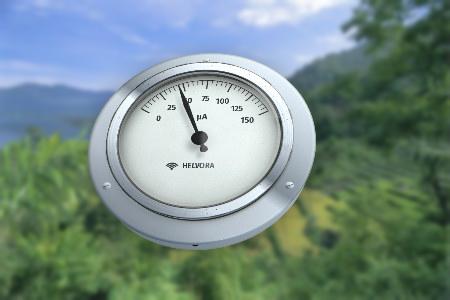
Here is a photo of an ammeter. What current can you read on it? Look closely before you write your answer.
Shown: 45 µA
